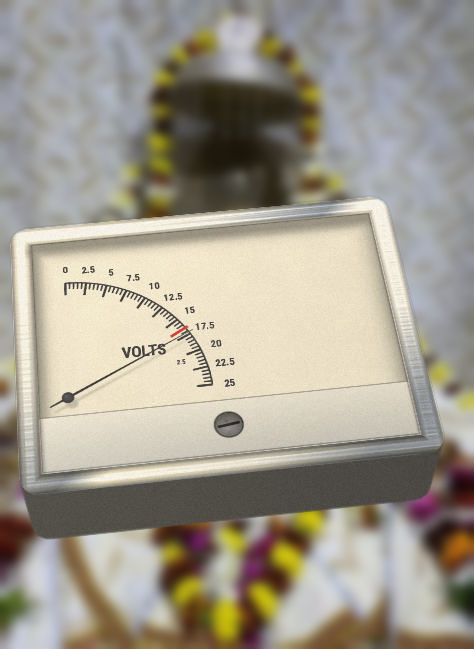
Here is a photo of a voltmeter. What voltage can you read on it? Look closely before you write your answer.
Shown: 17.5 V
